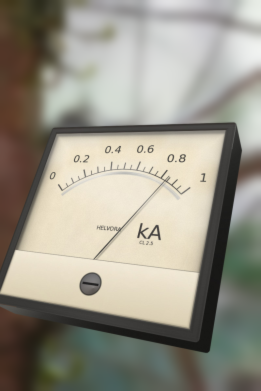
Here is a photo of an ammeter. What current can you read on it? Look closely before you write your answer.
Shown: 0.85 kA
